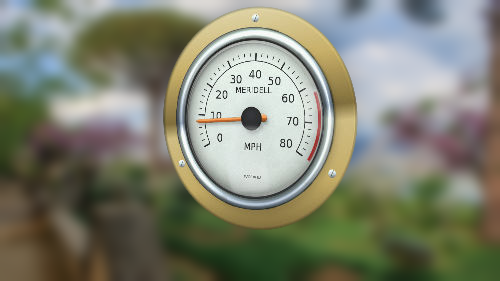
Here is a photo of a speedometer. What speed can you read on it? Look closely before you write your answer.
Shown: 8 mph
